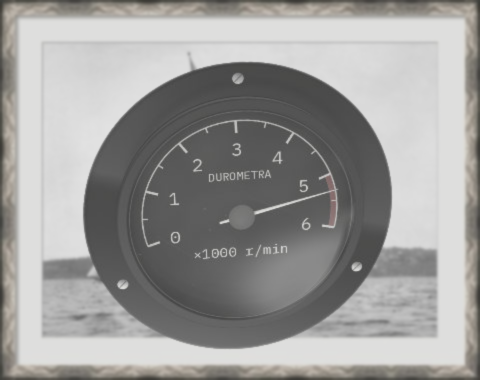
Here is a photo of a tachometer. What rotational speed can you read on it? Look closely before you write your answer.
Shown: 5250 rpm
